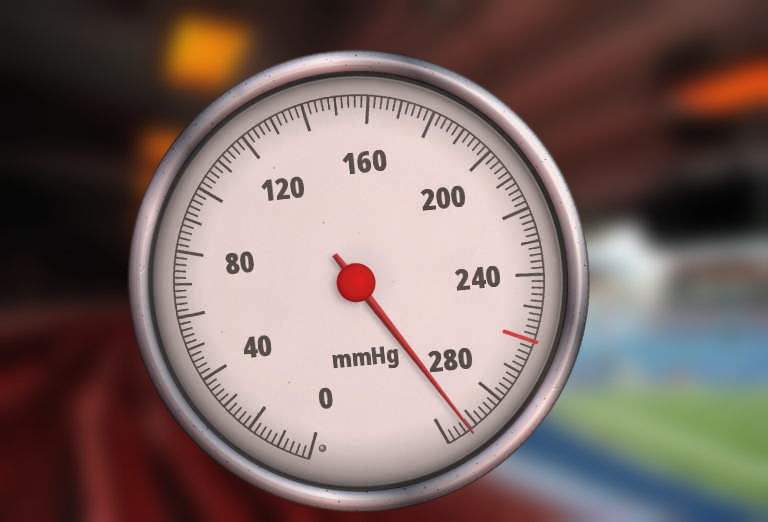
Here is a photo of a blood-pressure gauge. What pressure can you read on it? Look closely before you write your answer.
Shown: 292 mmHg
